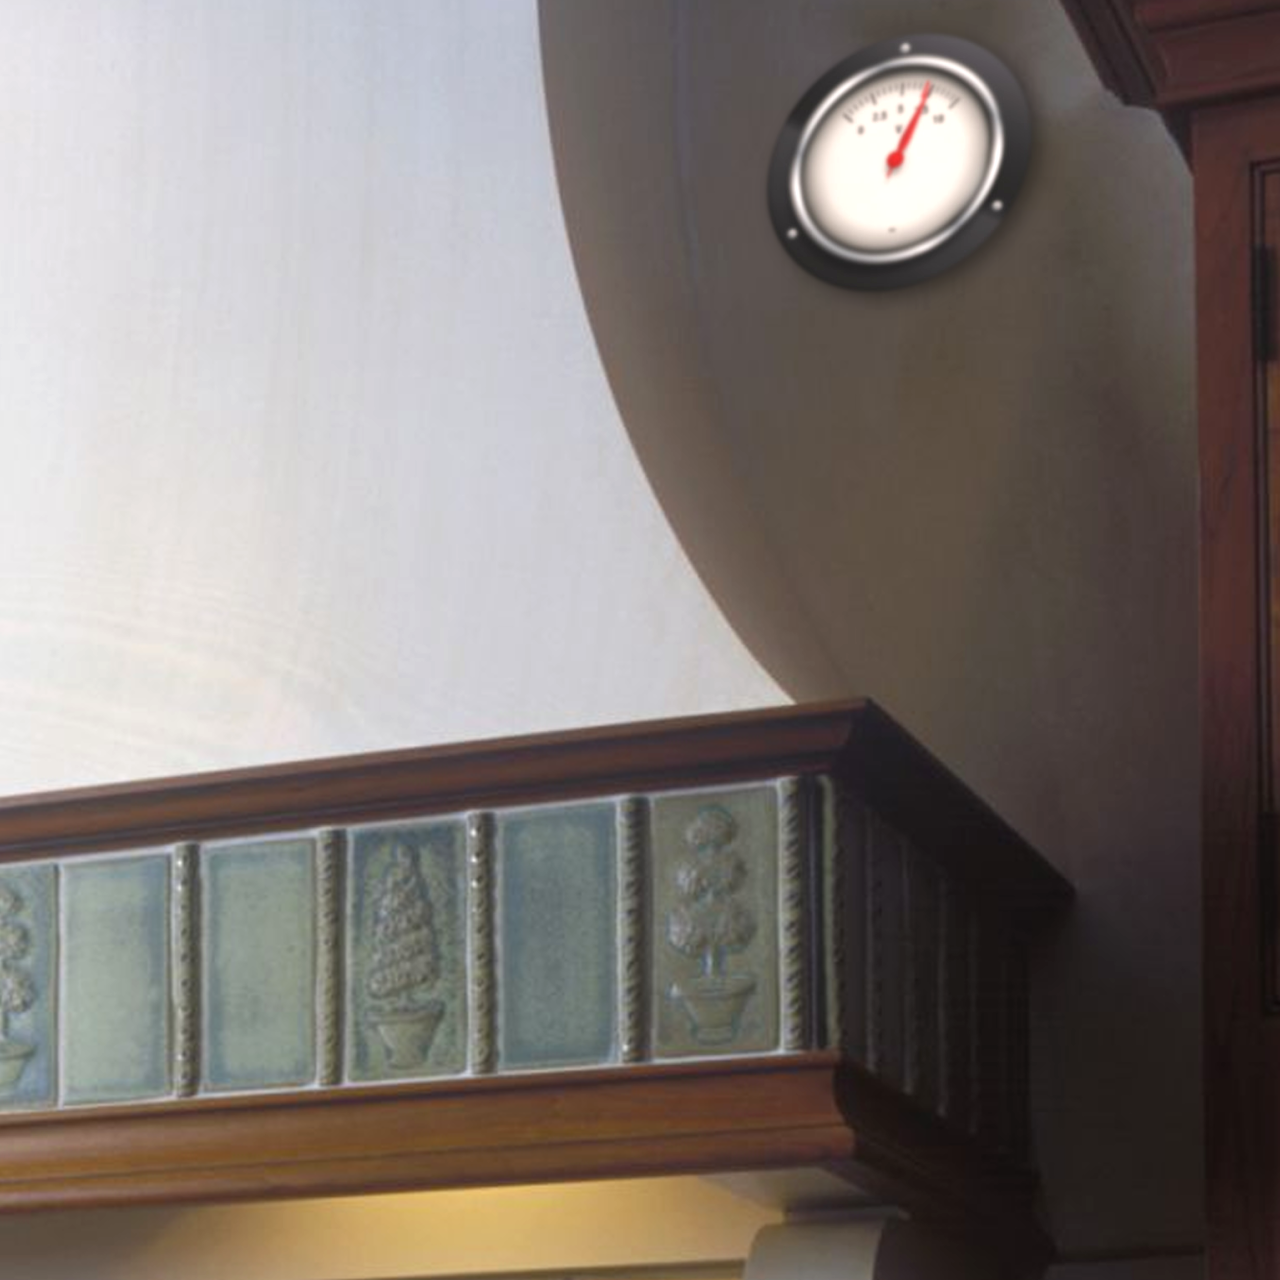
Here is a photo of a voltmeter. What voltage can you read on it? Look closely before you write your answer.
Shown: 7.5 V
